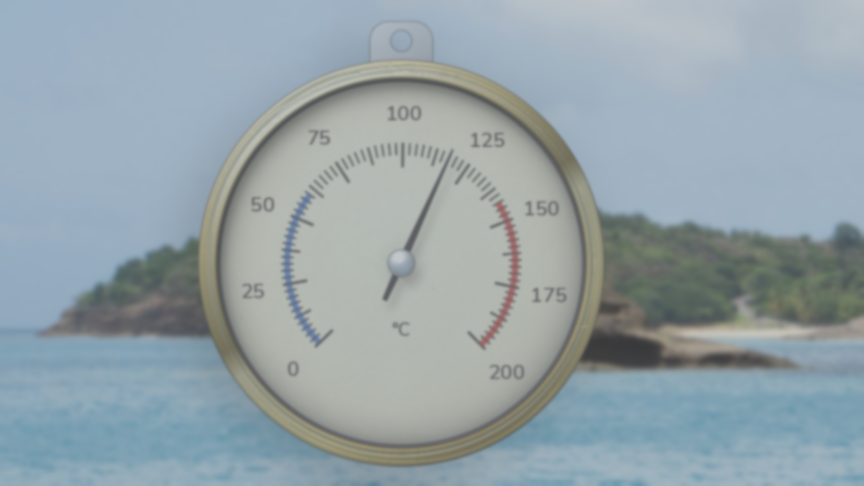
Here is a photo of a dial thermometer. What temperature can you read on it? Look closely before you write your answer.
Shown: 117.5 °C
